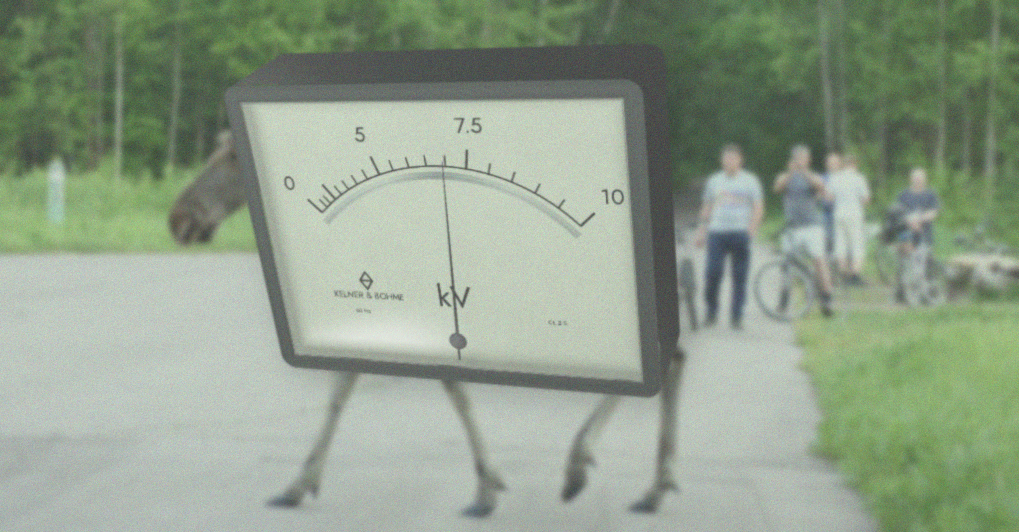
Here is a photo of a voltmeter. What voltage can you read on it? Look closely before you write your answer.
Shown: 7 kV
